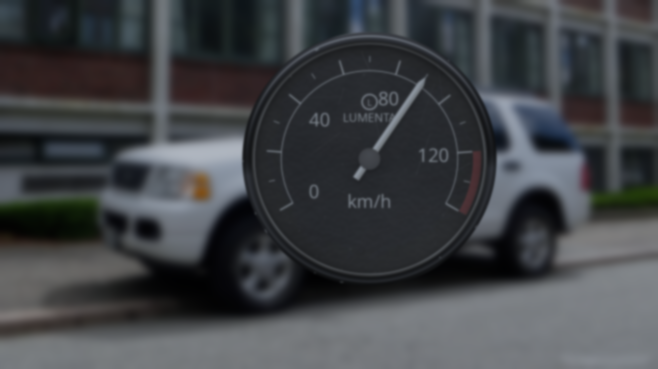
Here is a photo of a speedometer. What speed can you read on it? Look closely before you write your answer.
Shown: 90 km/h
